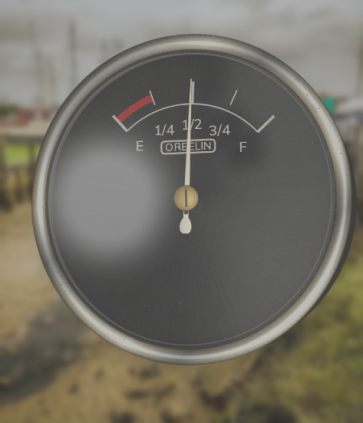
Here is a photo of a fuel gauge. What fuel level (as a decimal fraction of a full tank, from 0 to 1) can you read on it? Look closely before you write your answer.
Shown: 0.5
